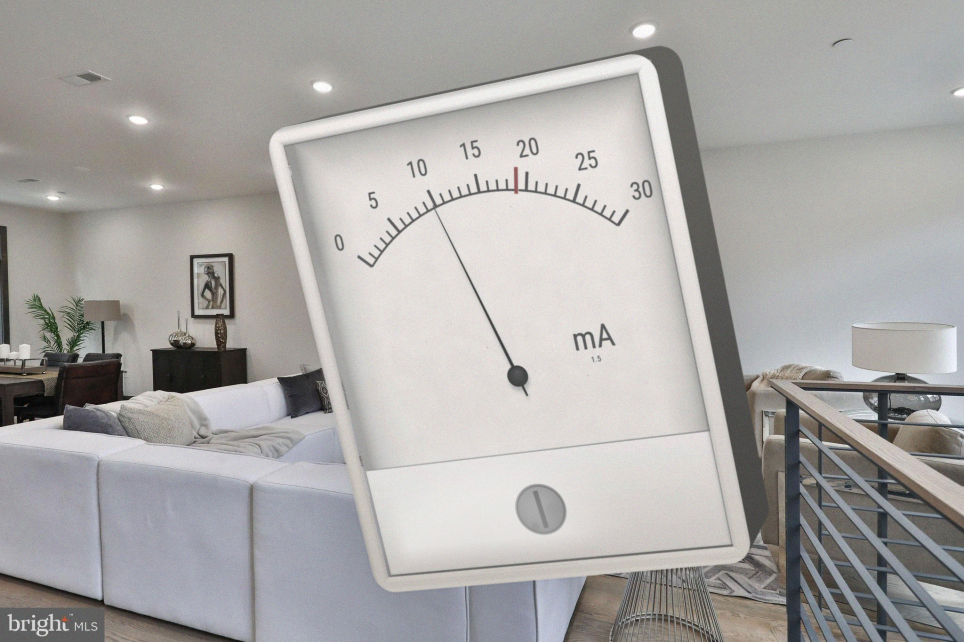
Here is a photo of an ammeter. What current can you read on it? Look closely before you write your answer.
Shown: 10 mA
